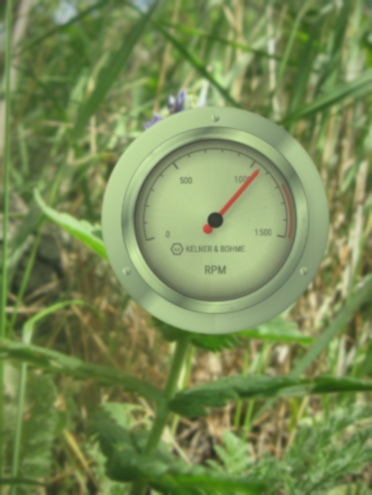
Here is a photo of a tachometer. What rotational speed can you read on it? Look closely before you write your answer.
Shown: 1050 rpm
